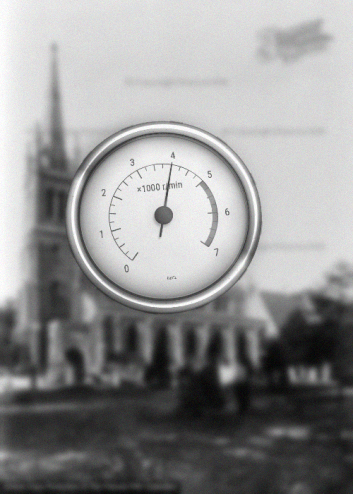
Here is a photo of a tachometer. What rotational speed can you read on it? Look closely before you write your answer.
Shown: 4000 rpm
